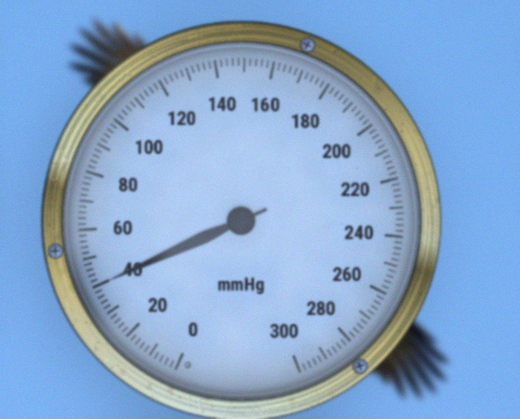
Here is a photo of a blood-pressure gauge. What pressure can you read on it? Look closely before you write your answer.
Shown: 40 mmHg
